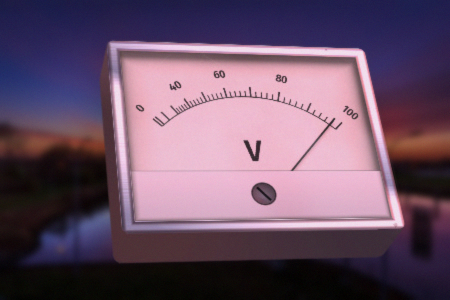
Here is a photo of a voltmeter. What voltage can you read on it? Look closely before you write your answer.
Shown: 98 V
